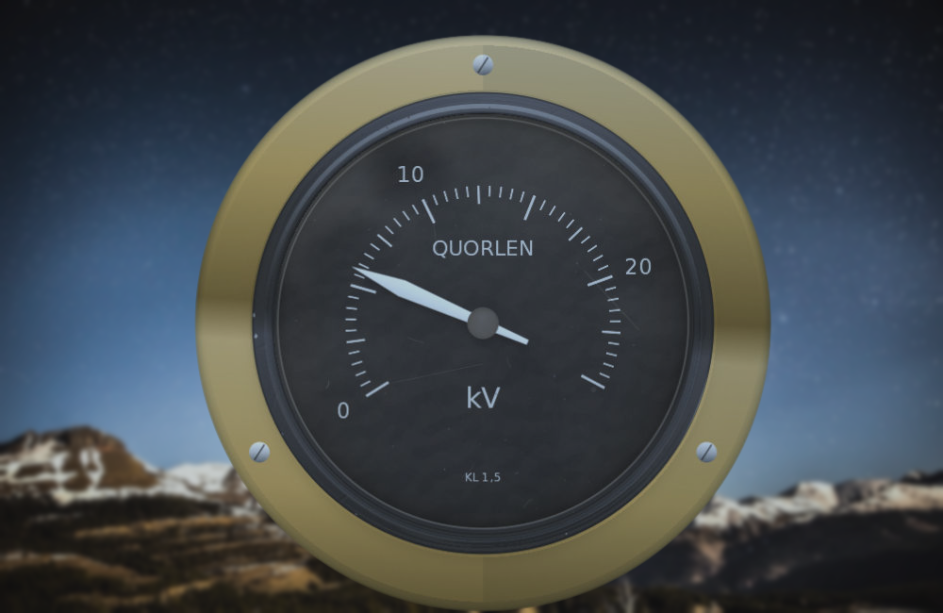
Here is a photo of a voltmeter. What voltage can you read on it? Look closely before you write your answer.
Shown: 5.75 kV
